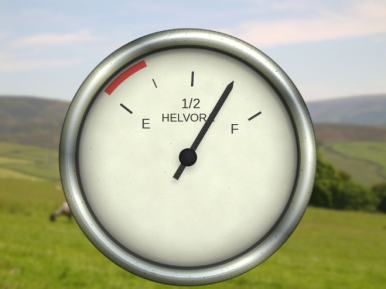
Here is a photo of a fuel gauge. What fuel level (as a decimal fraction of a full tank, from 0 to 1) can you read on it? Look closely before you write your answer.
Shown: 0.75
